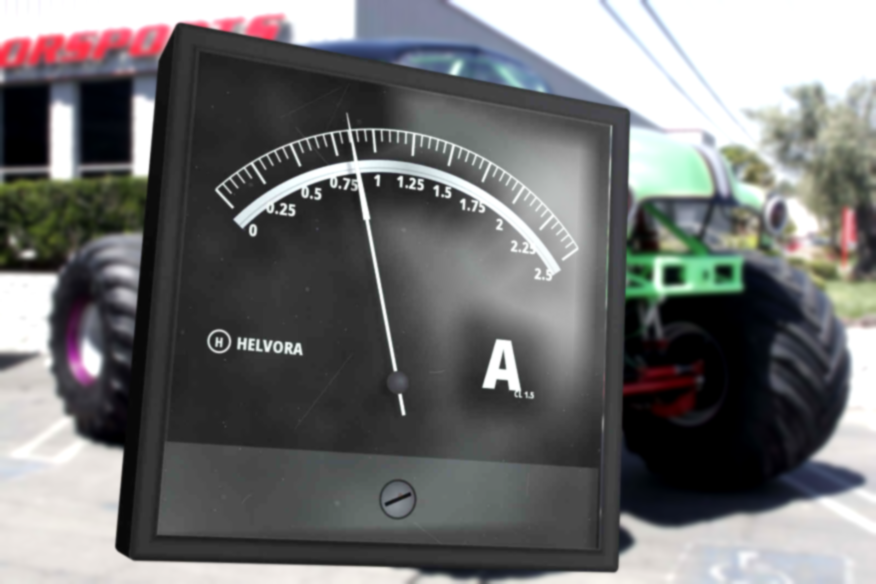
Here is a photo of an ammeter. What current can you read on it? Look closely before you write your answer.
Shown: 0.85 A
